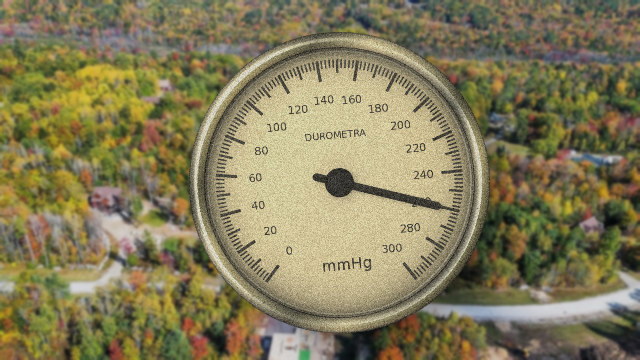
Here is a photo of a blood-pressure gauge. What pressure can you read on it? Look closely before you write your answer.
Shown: 260 mmHg
